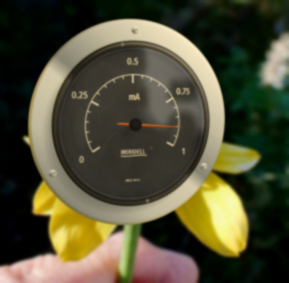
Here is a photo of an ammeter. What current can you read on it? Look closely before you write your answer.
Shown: 0.9 mA
